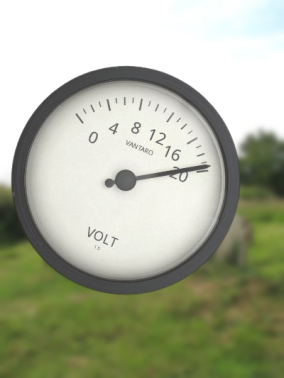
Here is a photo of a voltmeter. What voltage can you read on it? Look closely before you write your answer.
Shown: 19.5 V
